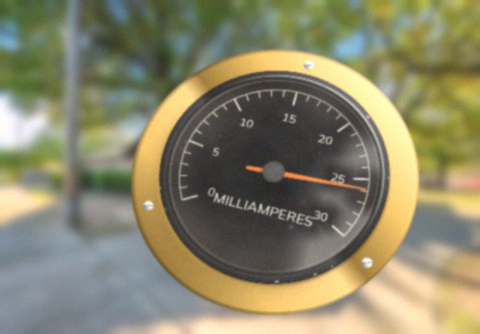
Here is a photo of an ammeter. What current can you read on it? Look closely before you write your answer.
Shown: 26 mA
